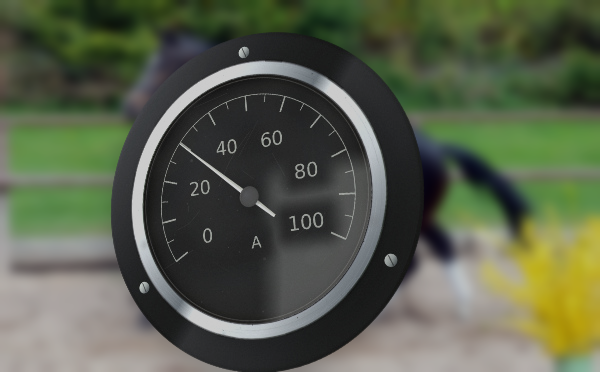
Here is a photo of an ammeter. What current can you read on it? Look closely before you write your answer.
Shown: 30 A
